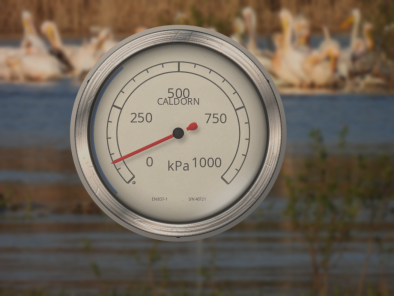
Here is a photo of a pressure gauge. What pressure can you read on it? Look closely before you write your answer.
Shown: 75 kPa
